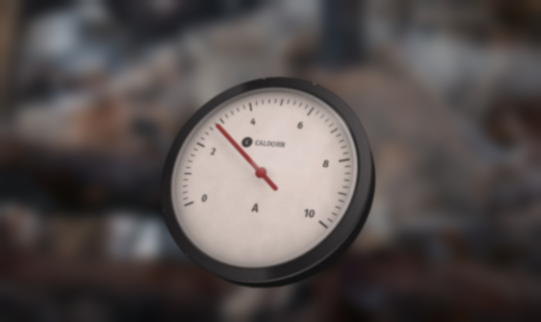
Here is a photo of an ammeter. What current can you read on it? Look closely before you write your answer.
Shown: 2.8 A
